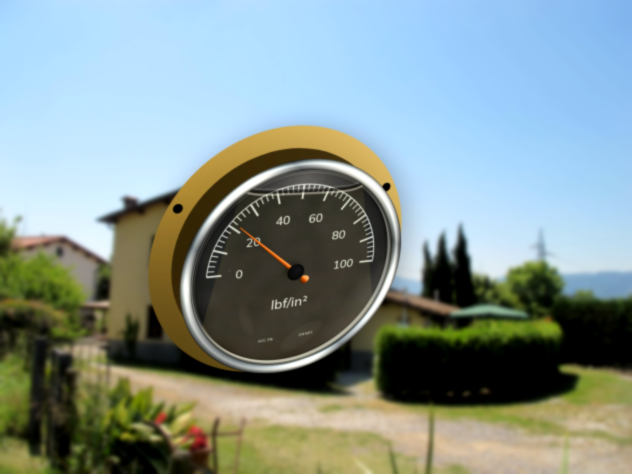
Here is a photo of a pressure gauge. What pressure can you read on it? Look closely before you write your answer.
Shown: 22 psi
